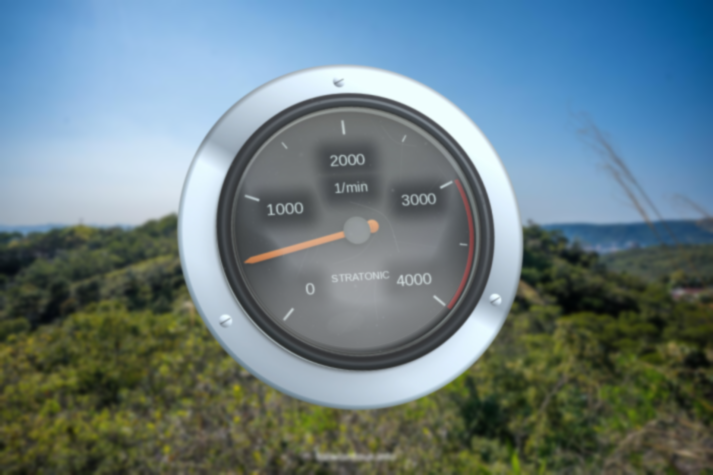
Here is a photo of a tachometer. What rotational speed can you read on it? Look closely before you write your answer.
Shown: 500 rpm
